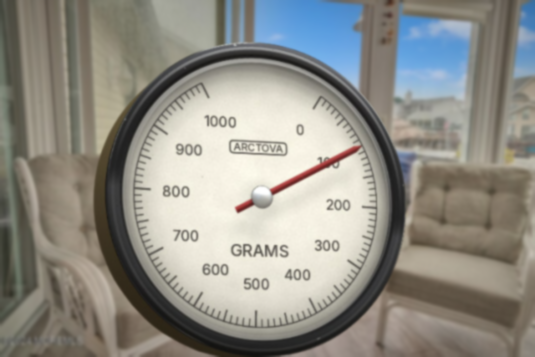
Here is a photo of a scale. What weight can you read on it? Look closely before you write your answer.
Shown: 100 g
